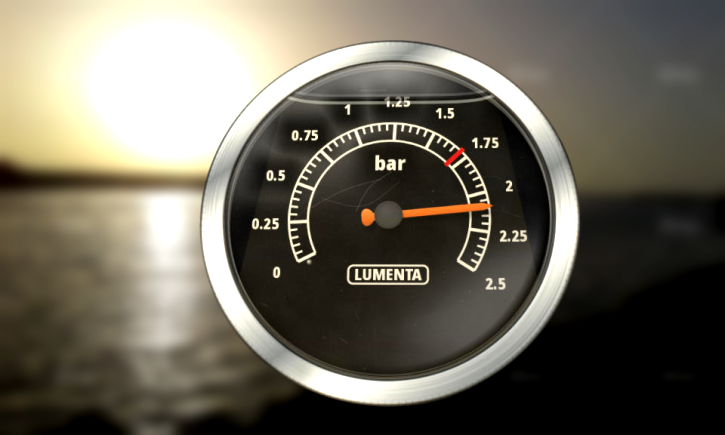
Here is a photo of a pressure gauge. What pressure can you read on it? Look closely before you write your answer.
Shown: 2.1 bar
